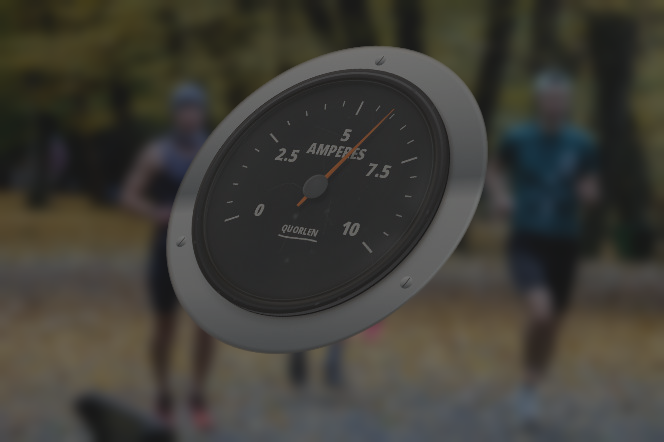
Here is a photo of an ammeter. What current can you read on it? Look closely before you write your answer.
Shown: 6 A
